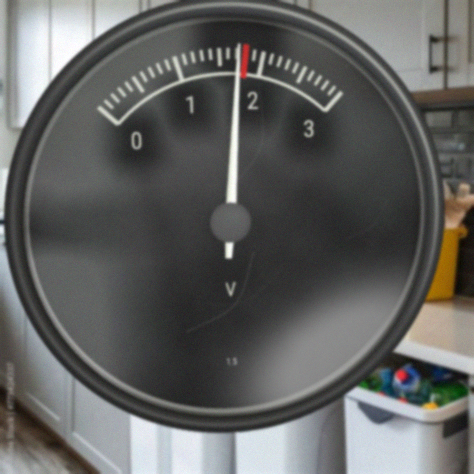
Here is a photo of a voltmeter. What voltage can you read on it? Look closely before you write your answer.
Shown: 1.7 V
